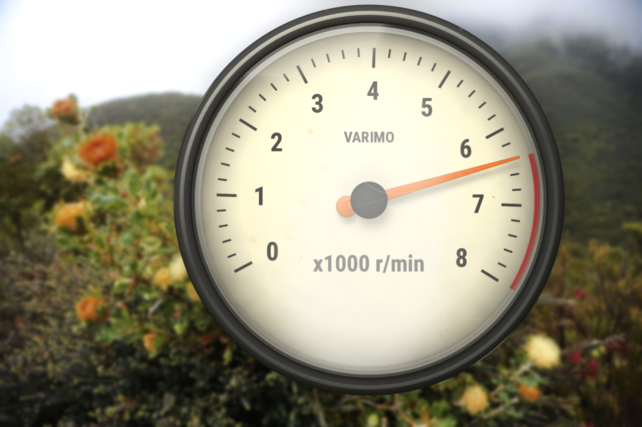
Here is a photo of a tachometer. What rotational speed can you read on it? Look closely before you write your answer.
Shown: 6400 rpm
